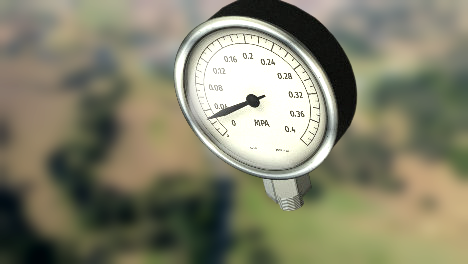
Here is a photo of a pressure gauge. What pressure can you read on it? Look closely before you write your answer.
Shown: 0.03 MPa
